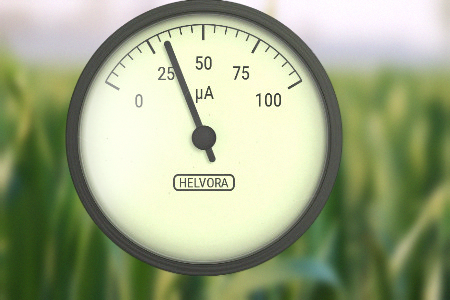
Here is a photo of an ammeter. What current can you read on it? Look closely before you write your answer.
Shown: 32.5 µA
